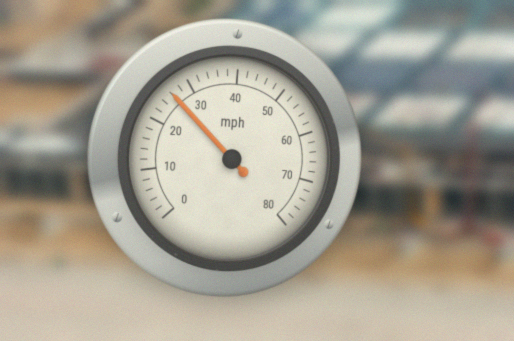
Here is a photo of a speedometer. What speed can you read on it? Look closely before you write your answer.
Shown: 26 mph
